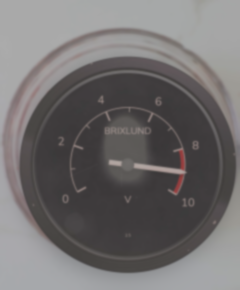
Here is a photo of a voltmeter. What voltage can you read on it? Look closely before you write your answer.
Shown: 9 V
